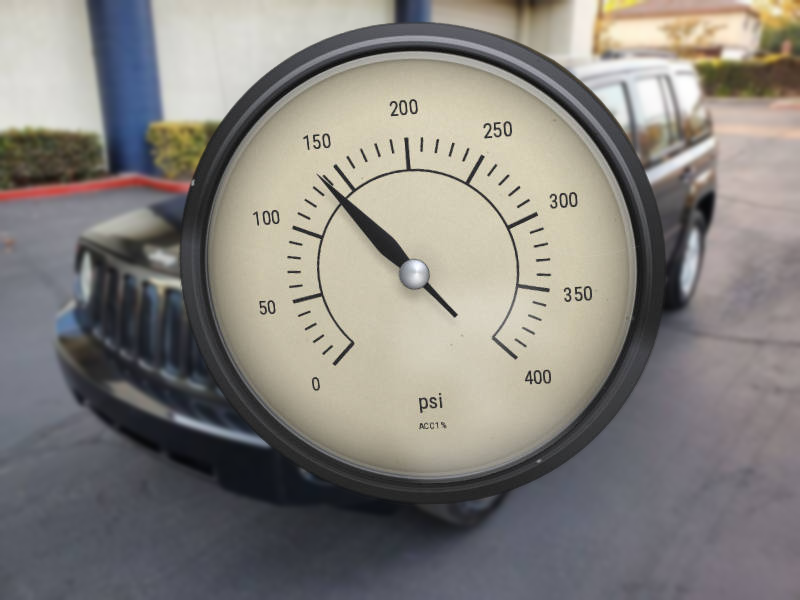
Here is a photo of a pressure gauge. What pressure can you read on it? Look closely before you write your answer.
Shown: 140 psi
